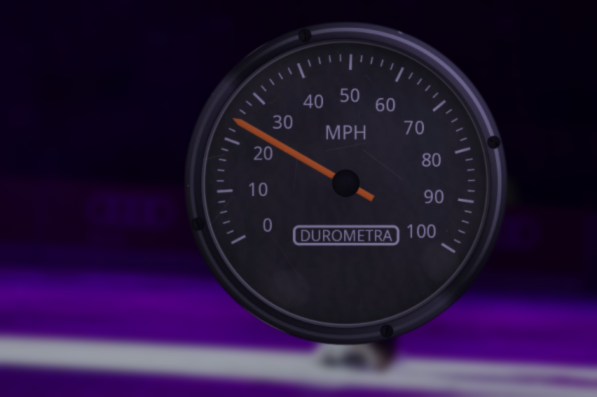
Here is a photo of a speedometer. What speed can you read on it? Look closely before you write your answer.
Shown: 24 mph
